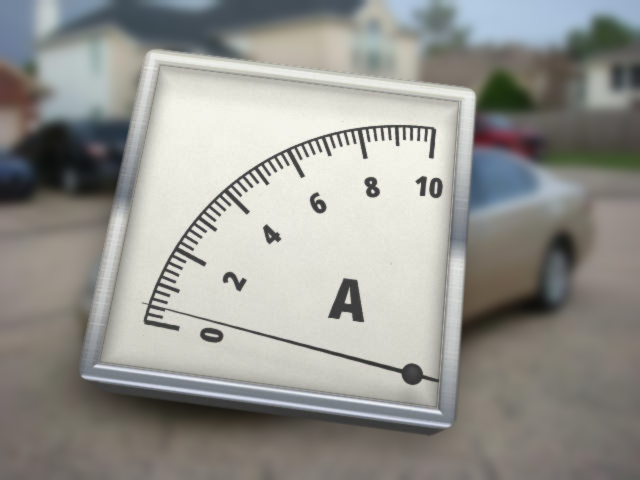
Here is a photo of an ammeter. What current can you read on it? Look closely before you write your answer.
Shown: 0.4 A
